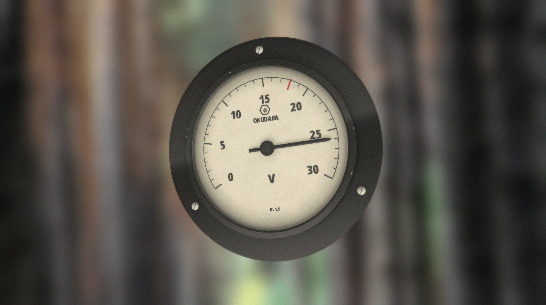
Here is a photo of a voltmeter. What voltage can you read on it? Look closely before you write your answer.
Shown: 26 V
